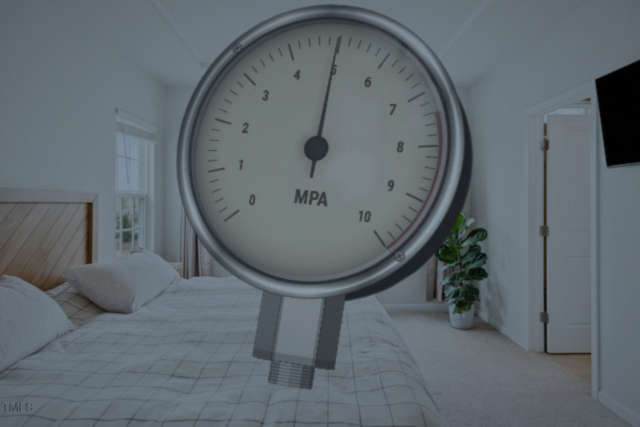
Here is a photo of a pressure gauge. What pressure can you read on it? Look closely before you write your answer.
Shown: 5 MPa
